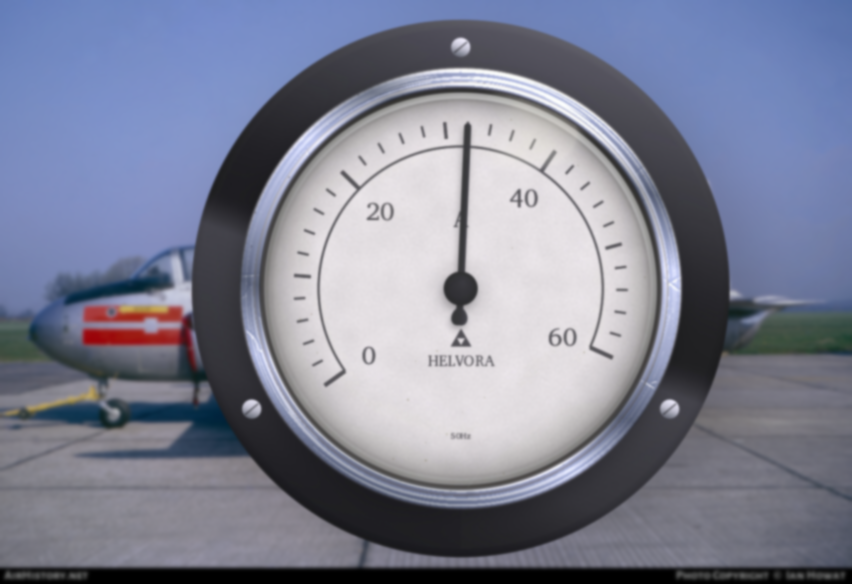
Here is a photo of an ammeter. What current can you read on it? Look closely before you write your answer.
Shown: 32 A
